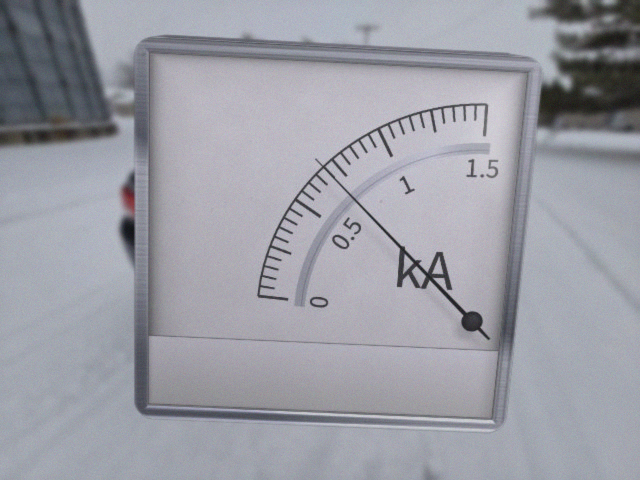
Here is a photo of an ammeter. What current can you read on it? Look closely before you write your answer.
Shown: 0.7 kA
